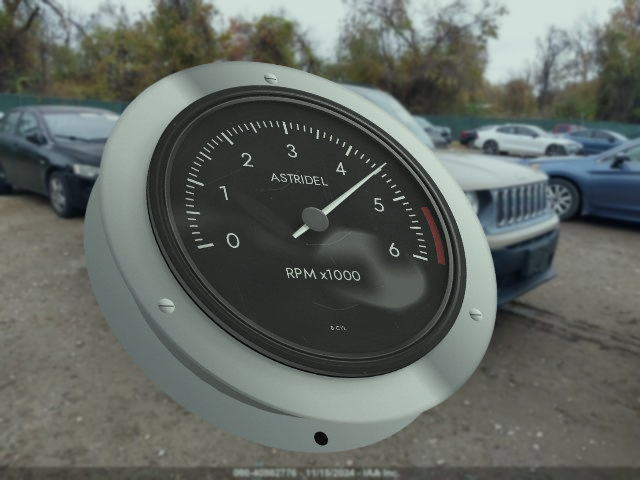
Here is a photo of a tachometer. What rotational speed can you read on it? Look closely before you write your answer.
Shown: 4500 rpm
